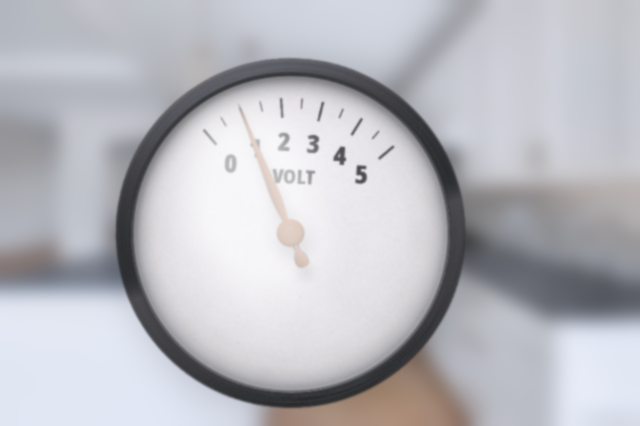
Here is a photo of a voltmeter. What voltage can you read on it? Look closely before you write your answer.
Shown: 1 V
